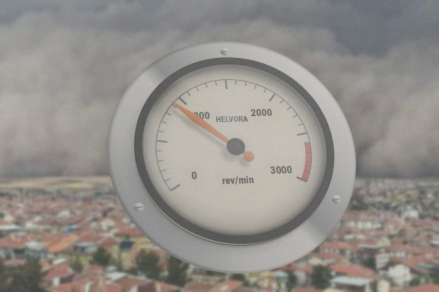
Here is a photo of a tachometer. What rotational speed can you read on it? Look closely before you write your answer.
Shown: 900 rpm
